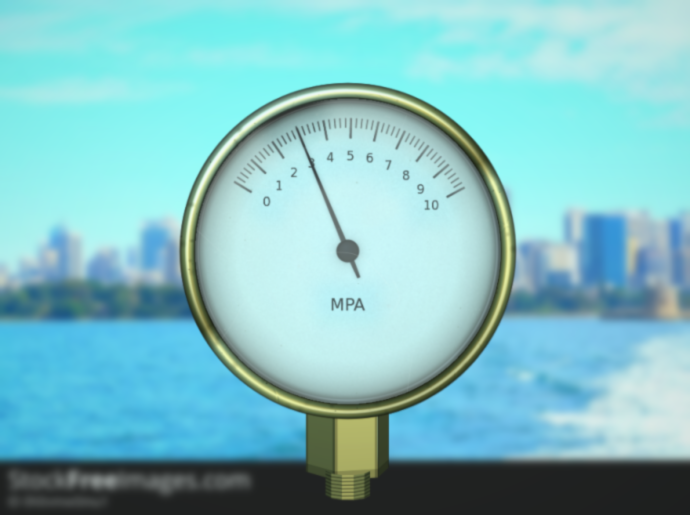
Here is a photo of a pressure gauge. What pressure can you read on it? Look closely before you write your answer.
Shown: 3 MPa
